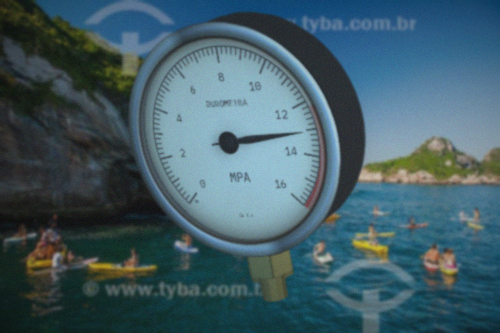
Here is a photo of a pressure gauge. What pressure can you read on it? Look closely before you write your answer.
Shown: 13 MPa
